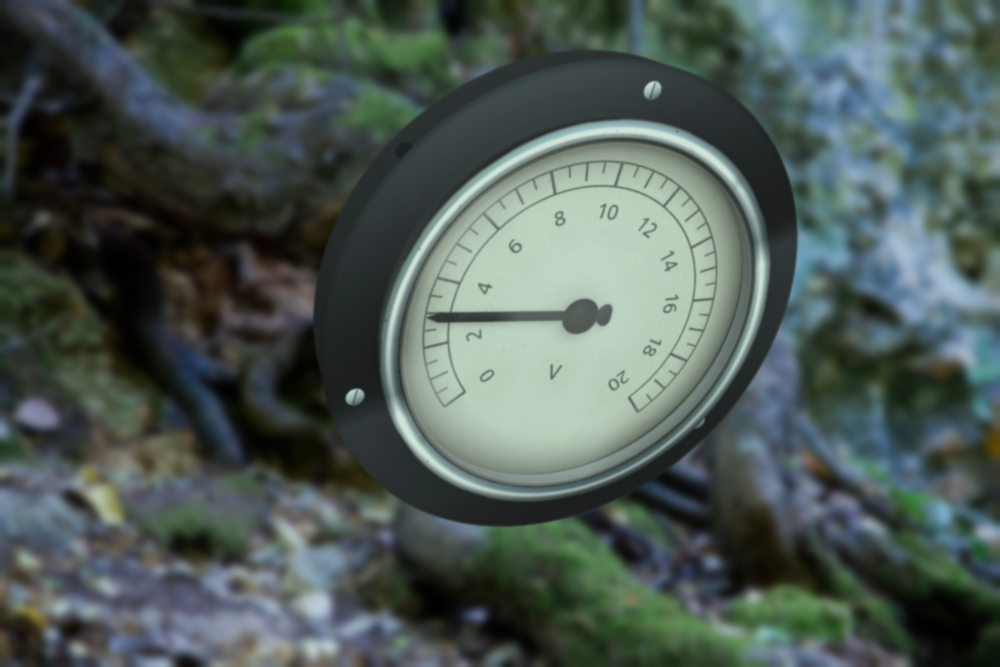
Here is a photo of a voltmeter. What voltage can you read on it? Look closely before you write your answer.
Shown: 3 V
